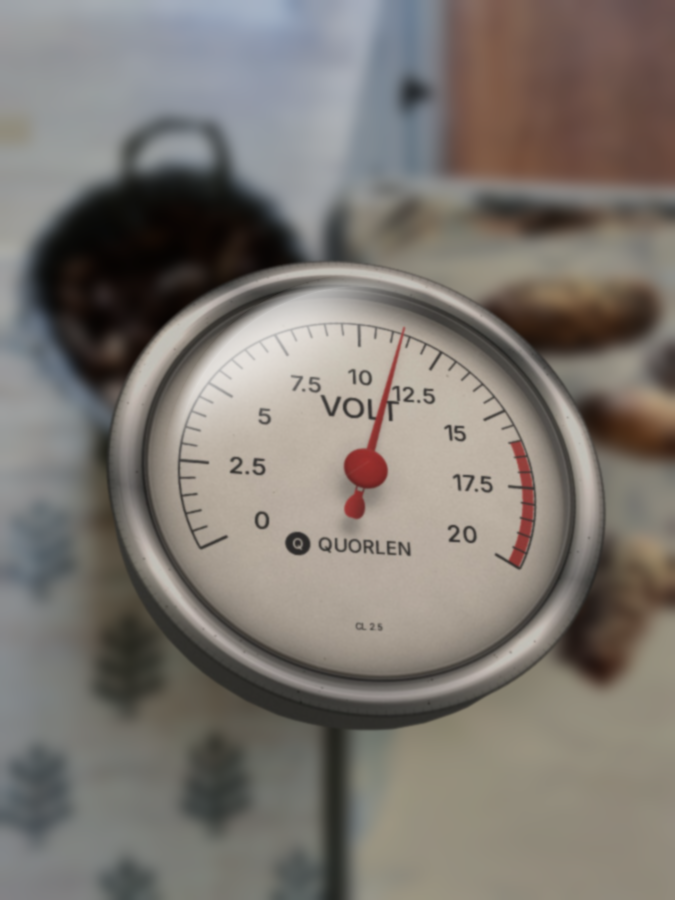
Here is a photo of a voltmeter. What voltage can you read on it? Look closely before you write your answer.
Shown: 11.25 V
